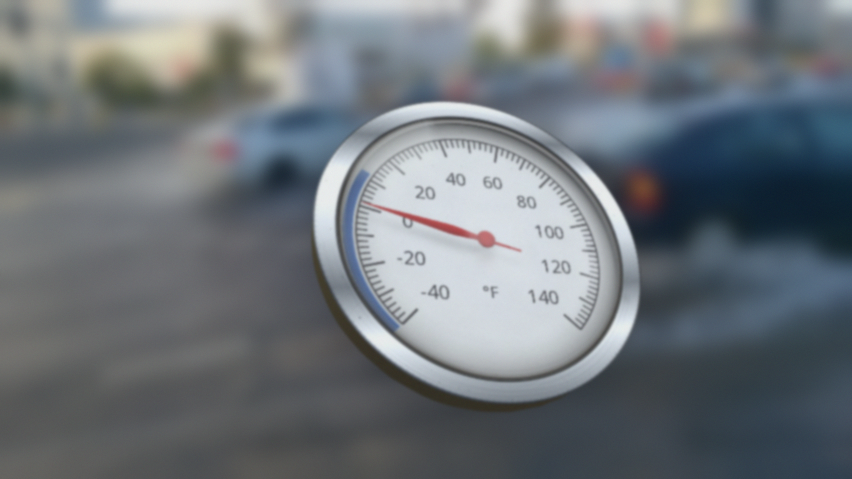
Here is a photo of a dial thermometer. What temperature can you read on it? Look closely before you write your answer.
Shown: 0 °F
